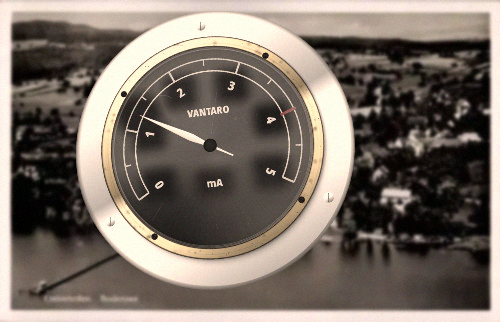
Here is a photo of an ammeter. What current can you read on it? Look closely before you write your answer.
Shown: 1.25 mA
